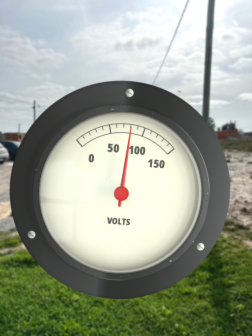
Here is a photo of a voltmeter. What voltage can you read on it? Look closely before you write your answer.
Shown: 80 V
